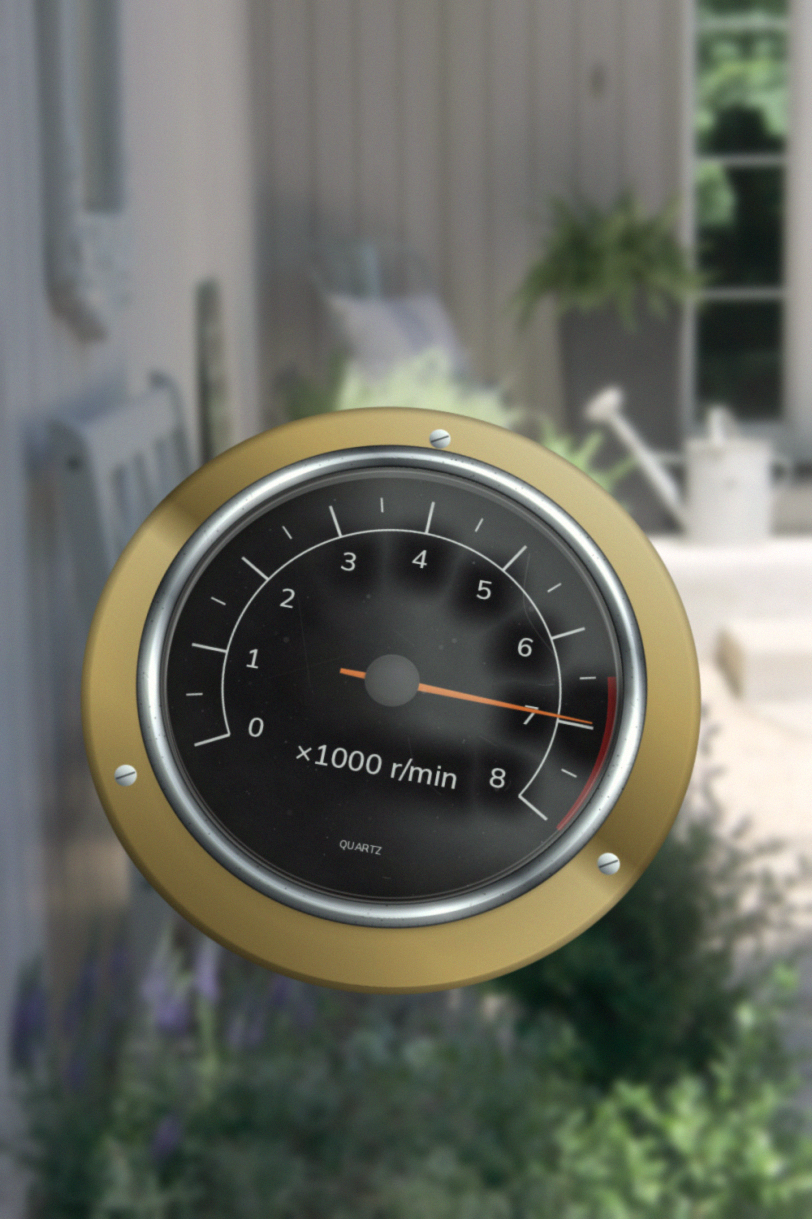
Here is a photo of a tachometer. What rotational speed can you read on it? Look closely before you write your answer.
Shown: 7000 rpm
